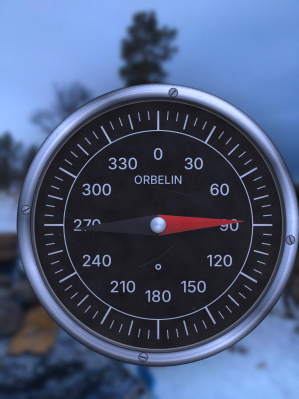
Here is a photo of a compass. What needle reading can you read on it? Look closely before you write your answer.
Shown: 87.5 °
